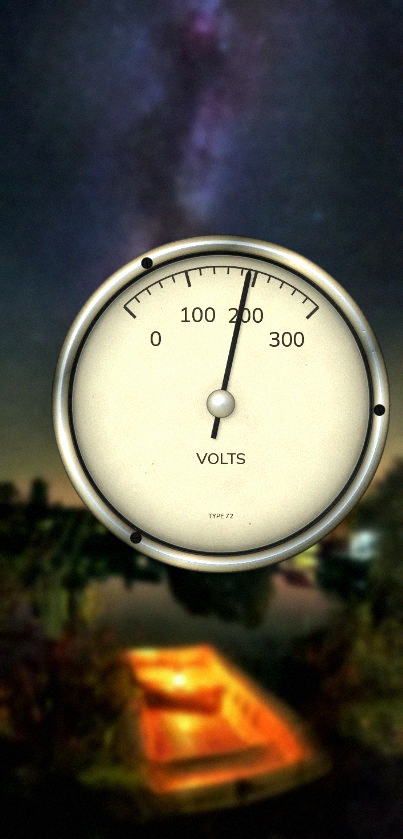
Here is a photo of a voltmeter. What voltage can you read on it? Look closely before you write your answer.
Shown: 190 V
